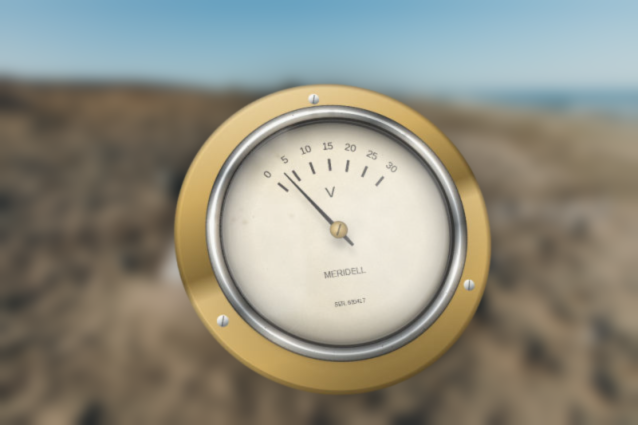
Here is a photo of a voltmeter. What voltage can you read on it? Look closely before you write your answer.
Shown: 2.5 V
